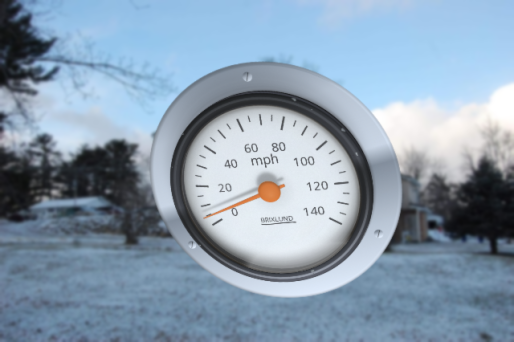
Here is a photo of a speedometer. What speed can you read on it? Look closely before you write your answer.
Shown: 5 mph
